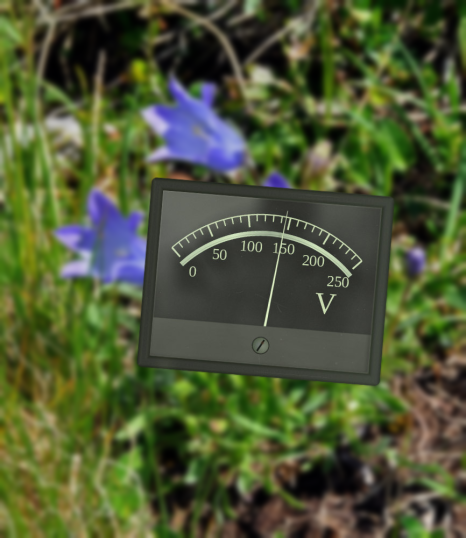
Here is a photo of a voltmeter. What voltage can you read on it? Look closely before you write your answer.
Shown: 145 V
